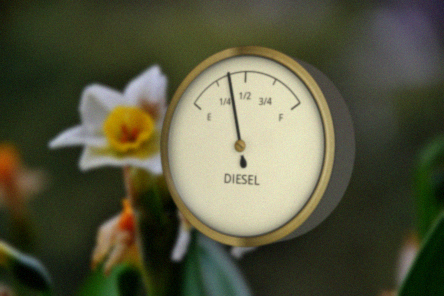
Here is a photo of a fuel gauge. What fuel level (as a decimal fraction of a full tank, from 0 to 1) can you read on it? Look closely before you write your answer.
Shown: 0.375
